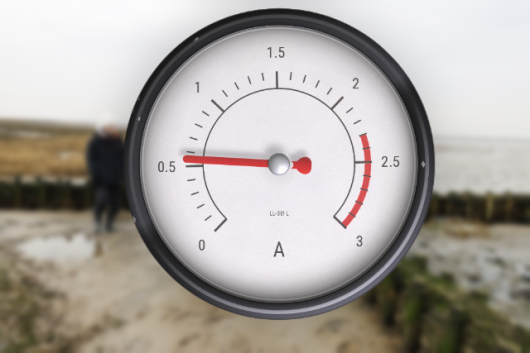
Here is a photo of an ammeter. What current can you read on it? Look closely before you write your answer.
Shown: 0.55 A
